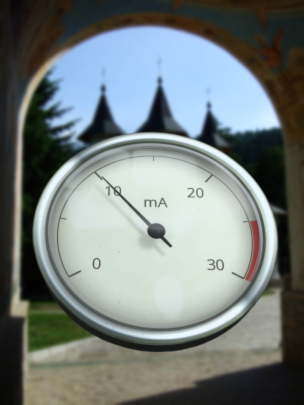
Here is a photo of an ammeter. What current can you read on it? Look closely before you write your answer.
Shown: 10 mA
